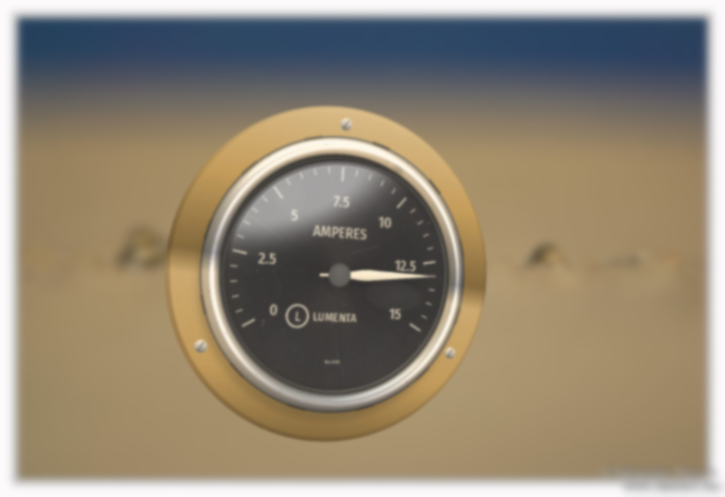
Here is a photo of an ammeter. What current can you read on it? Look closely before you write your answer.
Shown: 13 A
